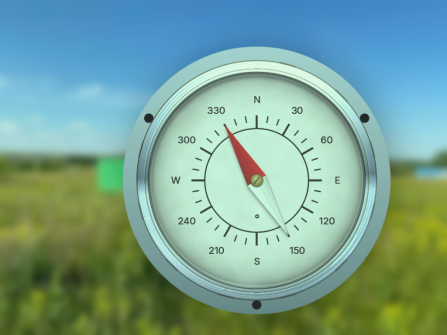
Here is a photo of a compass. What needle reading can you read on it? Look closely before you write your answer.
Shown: 330 °
